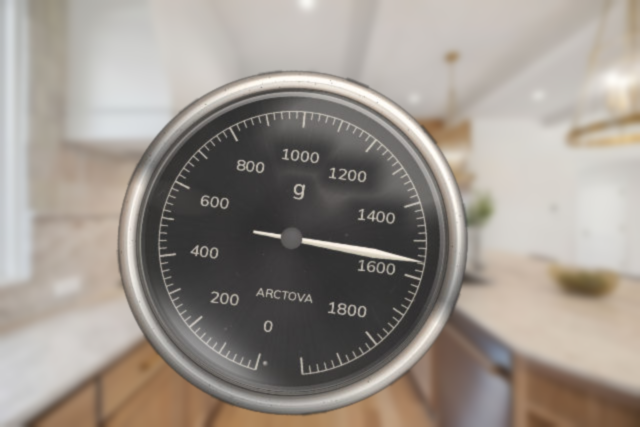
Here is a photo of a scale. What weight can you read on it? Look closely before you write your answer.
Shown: 1560 g
